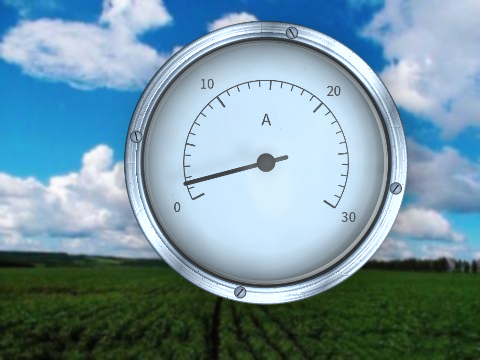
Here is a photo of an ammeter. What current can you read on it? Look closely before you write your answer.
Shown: 1.5 A
